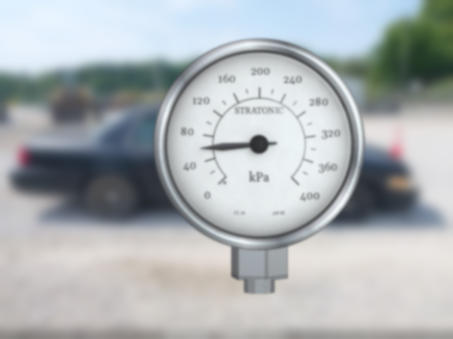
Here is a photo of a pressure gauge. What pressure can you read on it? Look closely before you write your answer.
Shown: 60 kPa
